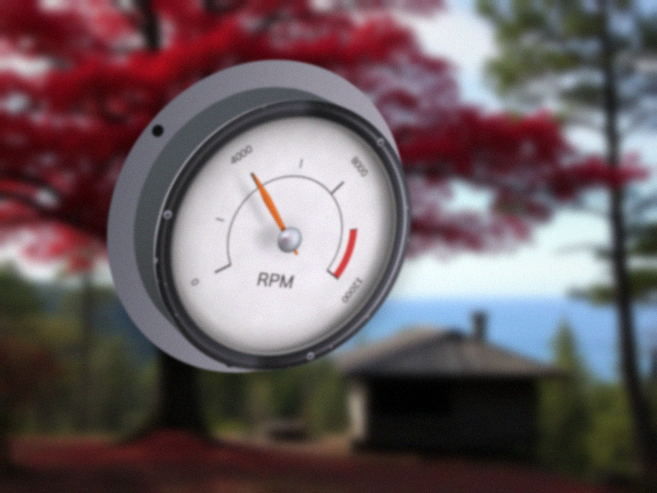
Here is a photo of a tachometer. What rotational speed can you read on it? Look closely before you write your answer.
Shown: 4000 rpm
